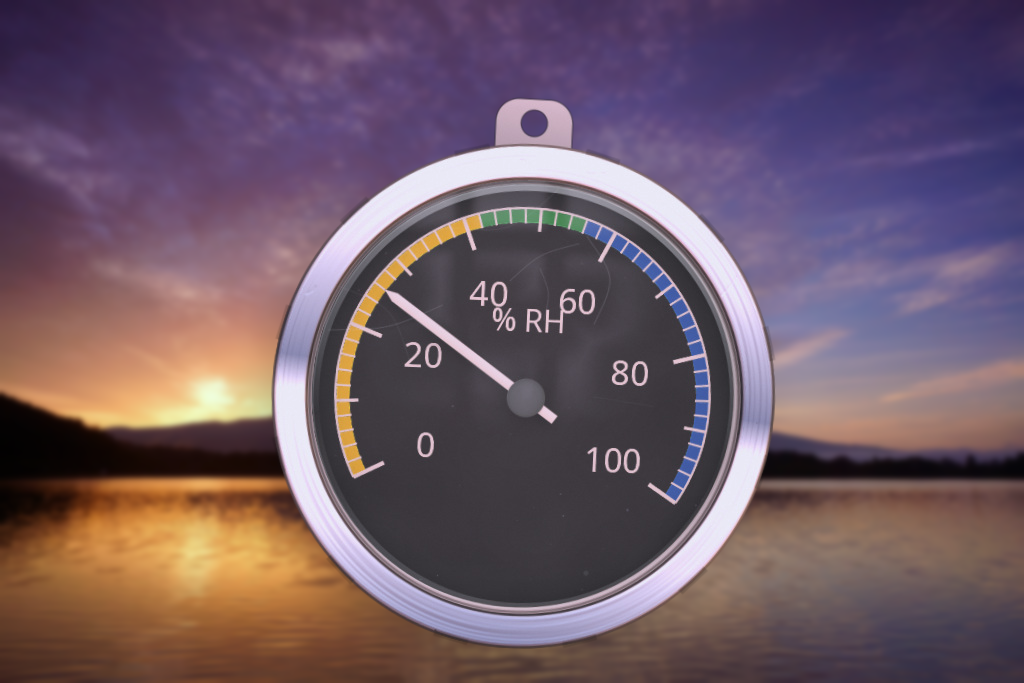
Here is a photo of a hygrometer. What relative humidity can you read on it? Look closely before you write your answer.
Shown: 26 %
